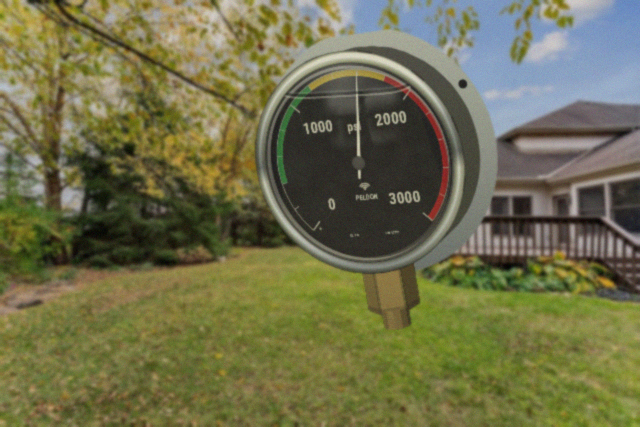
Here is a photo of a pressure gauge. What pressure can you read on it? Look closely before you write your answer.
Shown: 1600 psi
